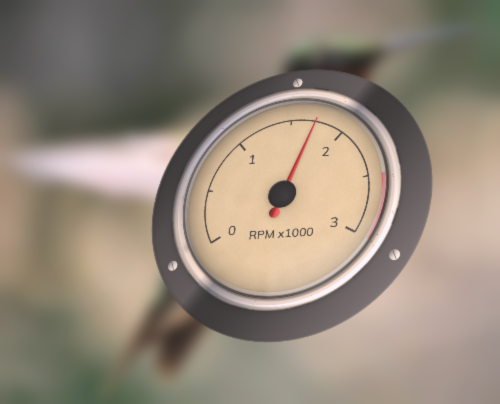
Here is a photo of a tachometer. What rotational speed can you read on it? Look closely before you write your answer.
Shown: 1750 rpm
